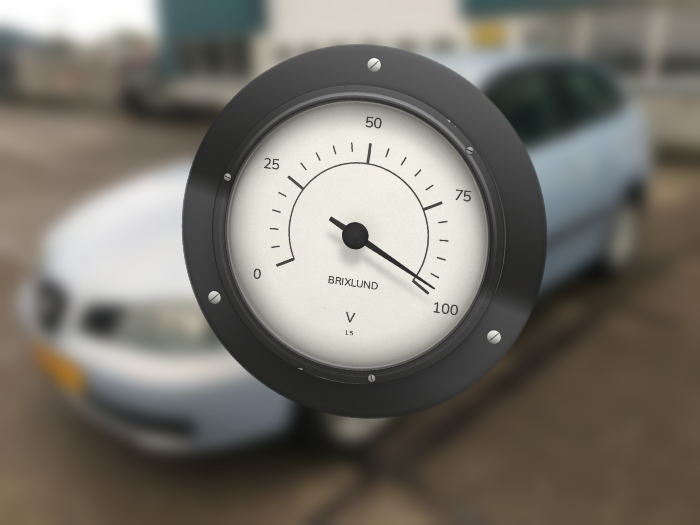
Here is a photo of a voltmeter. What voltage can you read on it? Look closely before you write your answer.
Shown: 97.5 V
